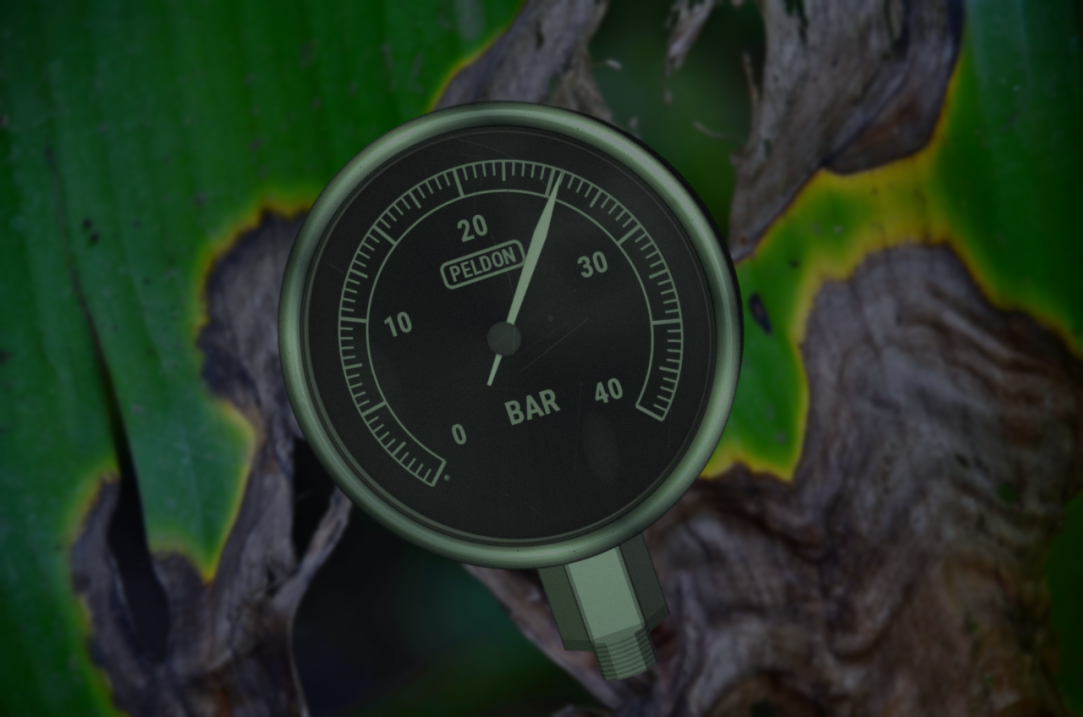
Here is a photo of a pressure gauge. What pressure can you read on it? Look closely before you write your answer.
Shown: 25.5 bar
